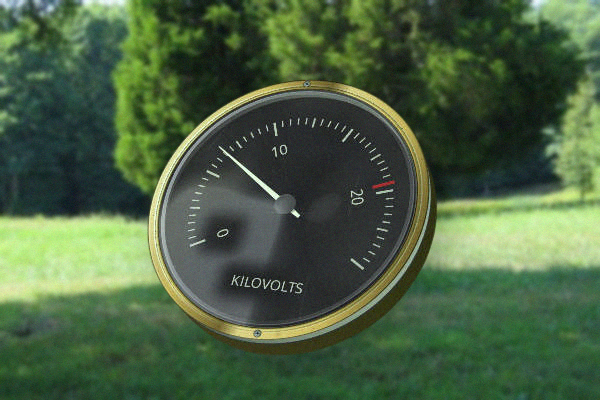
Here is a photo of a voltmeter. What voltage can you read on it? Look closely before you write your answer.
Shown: 6.5 kV
